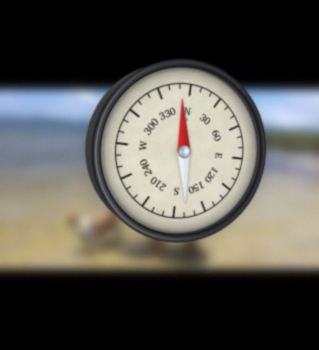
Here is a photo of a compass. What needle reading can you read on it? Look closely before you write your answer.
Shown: 350 °
